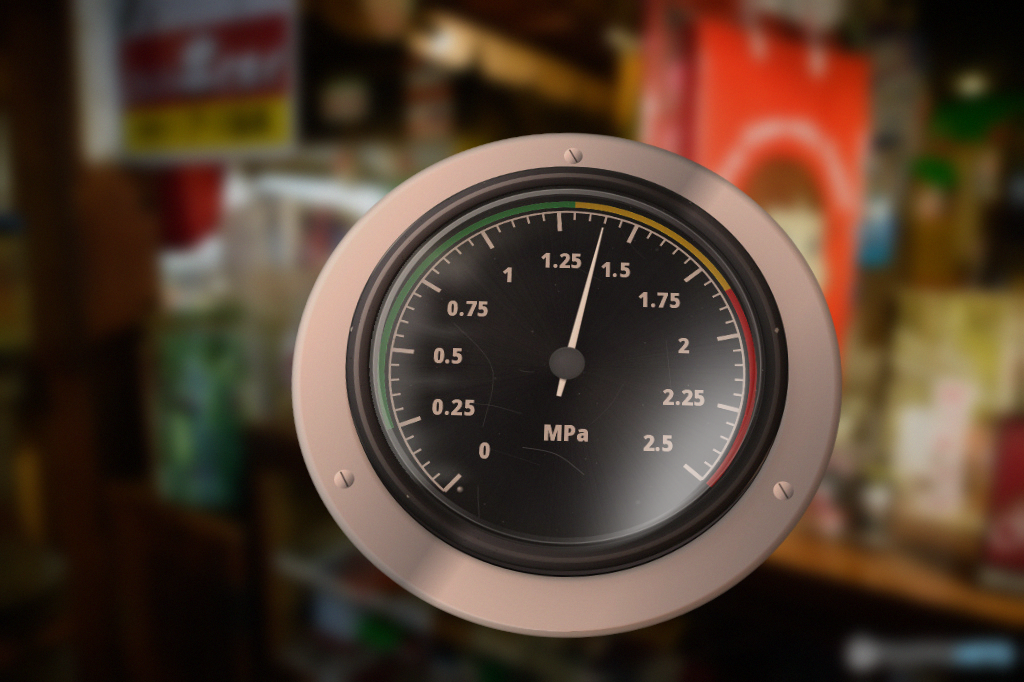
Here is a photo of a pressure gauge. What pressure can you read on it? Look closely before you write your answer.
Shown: 1.4 MPa
